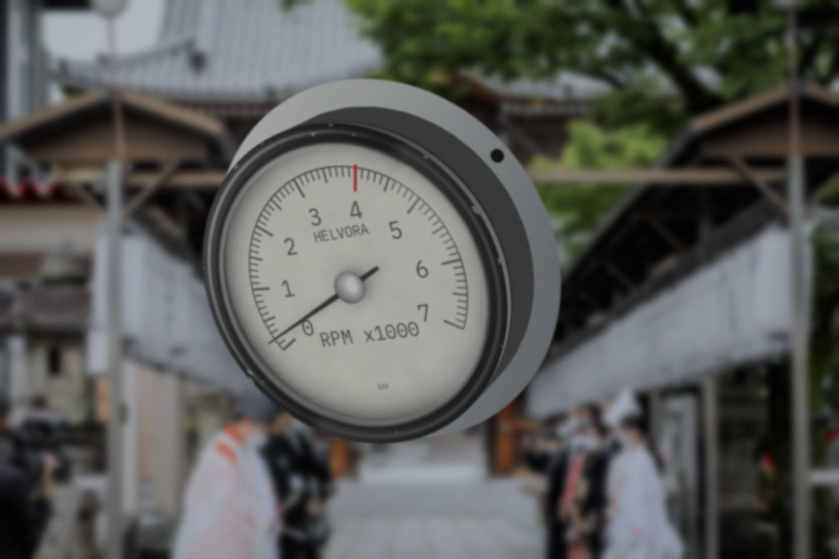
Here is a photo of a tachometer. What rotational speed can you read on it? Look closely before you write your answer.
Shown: 200 rpm
